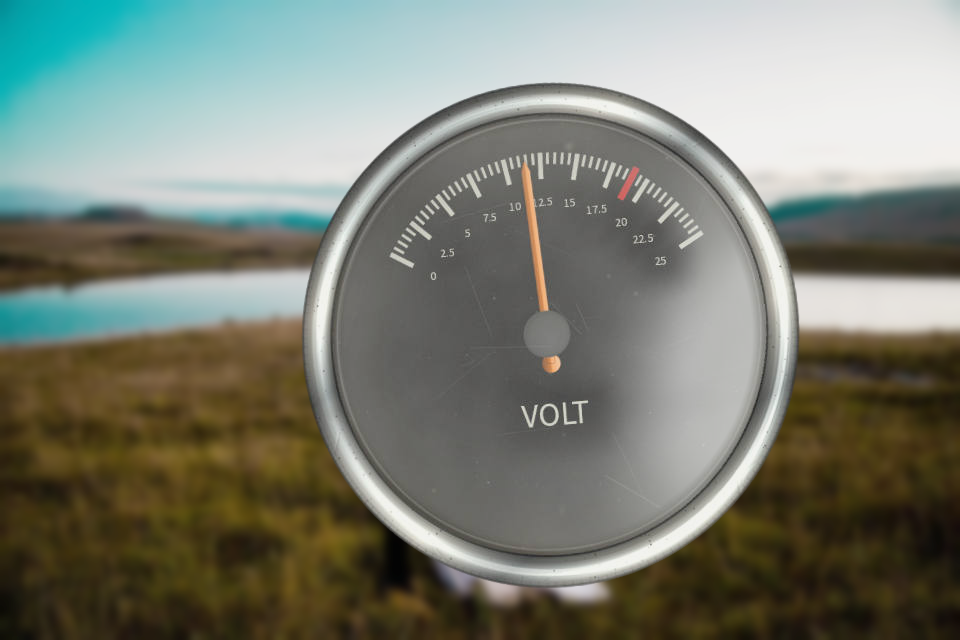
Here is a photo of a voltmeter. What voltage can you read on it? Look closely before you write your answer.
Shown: 11.5 V
